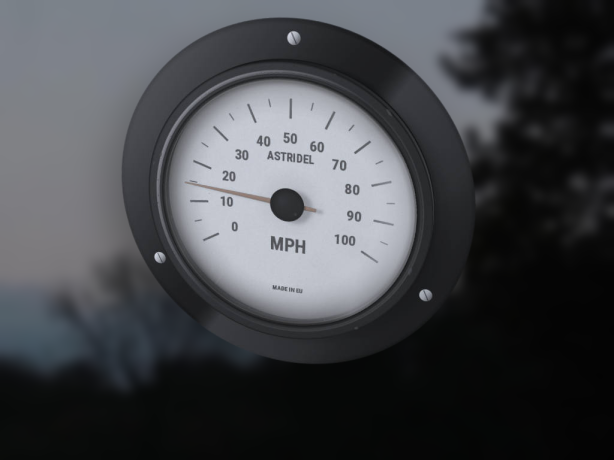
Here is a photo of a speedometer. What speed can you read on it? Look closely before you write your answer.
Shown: 15 mph
